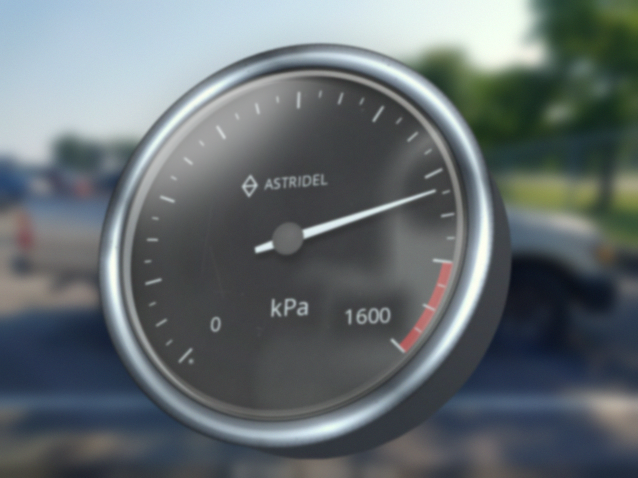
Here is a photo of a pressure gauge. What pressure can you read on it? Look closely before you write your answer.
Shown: 1250 kPa
